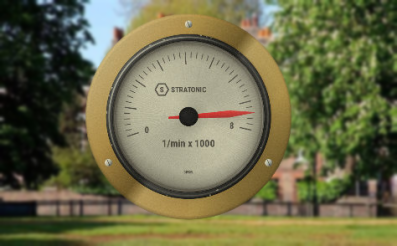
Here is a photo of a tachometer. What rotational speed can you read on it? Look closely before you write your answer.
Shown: 7400 rpm
